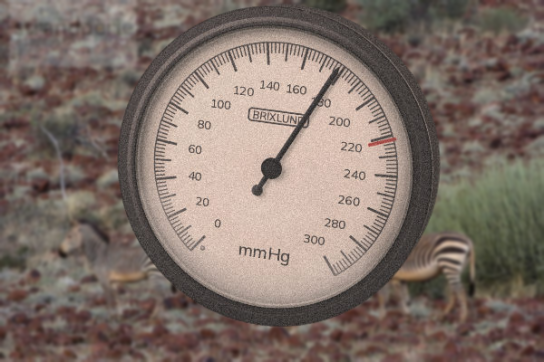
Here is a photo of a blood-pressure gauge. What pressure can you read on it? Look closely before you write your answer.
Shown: 178 mmHg
